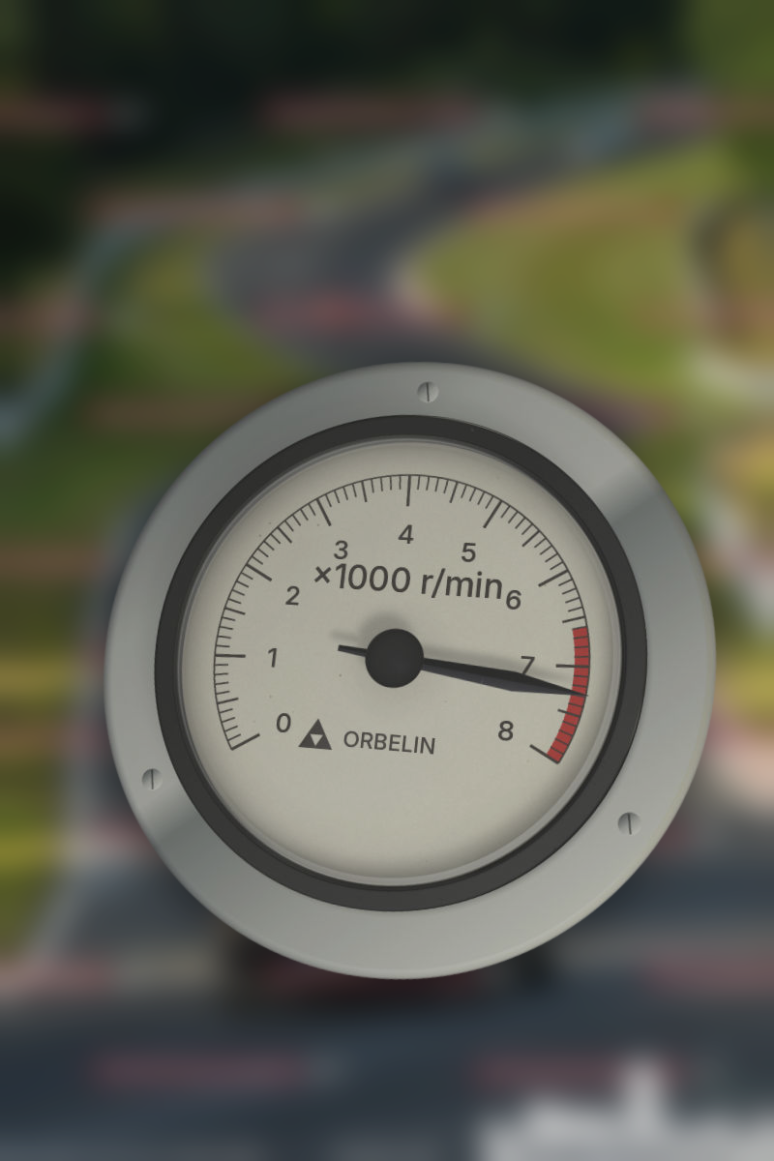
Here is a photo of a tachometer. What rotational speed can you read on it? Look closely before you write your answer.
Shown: 7300 rpm
